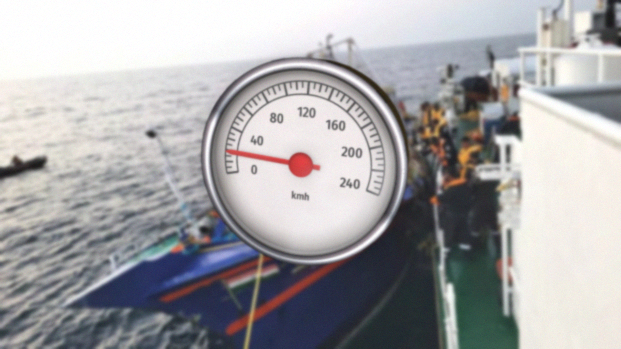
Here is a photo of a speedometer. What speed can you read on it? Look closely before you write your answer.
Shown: 20 km/h
